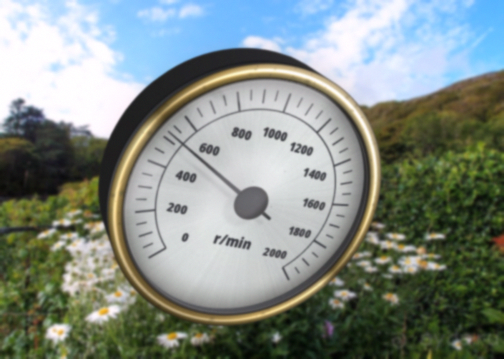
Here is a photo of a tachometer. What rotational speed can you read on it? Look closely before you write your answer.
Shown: 525 rpm
